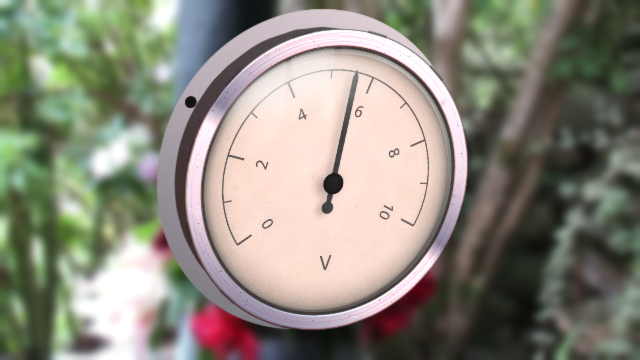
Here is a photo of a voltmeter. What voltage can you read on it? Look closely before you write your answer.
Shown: 5.5 V
